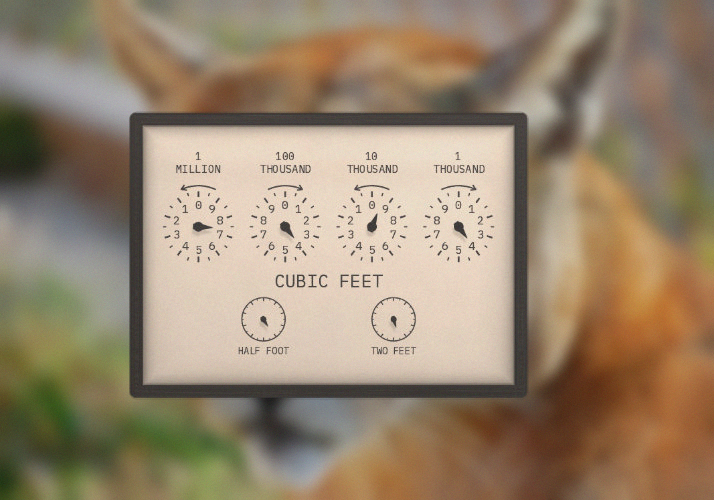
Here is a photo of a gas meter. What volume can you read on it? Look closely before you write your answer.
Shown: 739400 ft³
